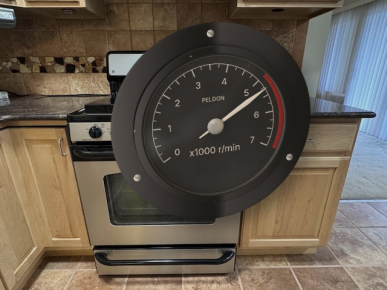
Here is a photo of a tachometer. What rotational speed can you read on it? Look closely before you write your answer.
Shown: 5250 rpm
